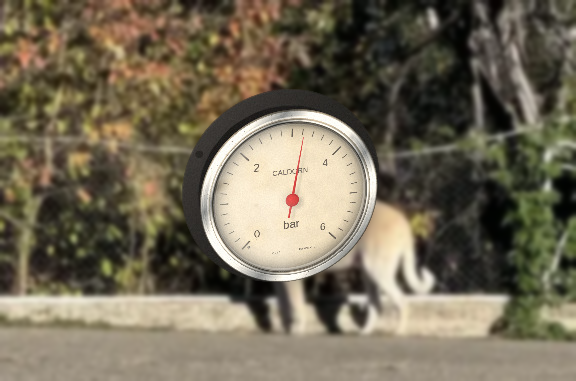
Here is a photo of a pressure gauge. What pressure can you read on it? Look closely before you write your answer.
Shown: 3.2 bar
